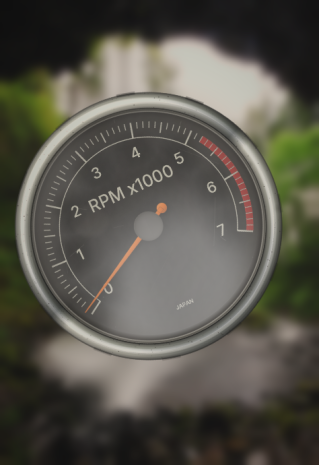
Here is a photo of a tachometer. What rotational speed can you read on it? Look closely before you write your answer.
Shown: 100 rpm
